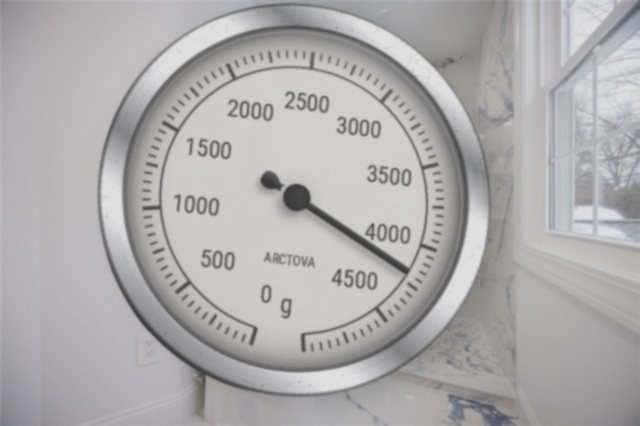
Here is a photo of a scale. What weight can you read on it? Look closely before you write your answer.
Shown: 4200 g
